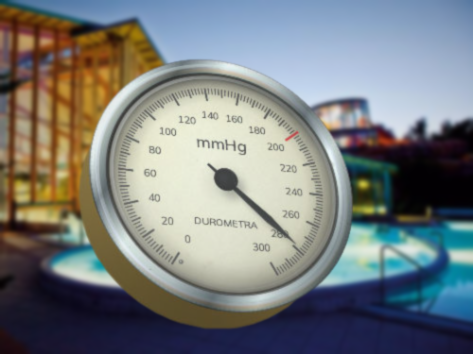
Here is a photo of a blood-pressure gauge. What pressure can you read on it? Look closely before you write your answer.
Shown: 280 mmHg
